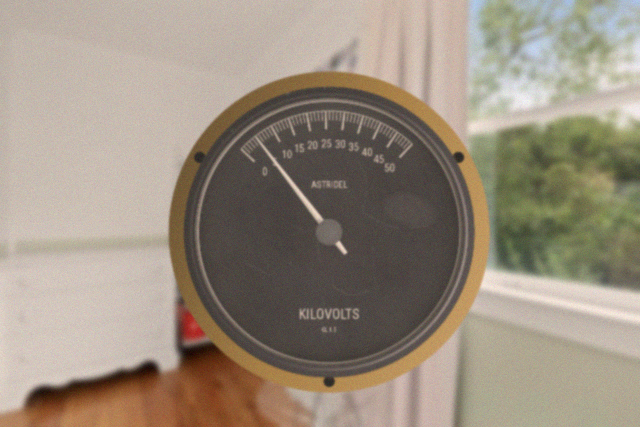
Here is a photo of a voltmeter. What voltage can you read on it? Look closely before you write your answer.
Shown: 5 kV
